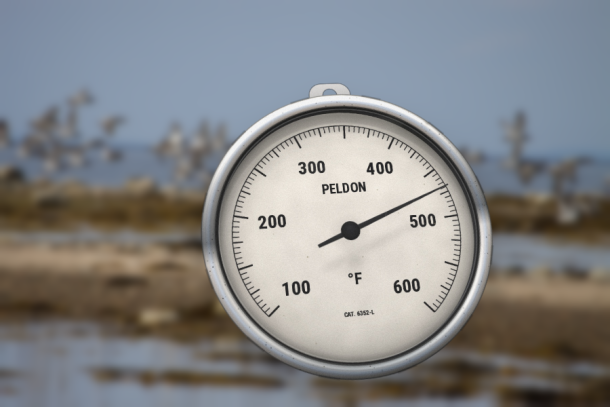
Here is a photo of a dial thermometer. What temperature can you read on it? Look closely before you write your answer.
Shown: 470 °F
